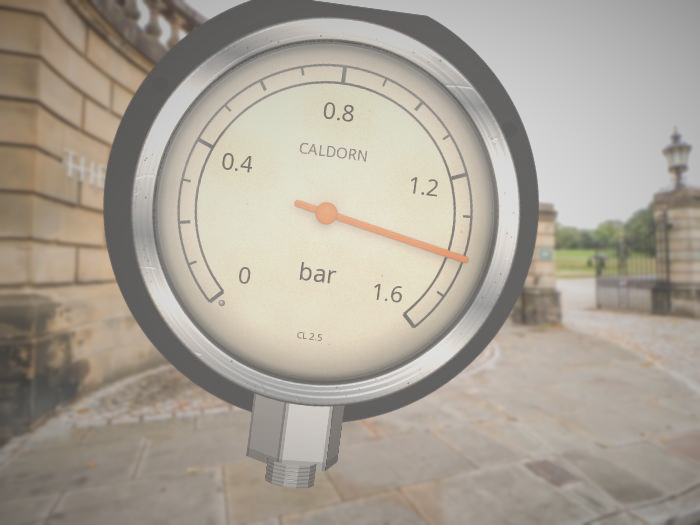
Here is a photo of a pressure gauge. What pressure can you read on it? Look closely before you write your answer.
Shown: 1.4 bar
